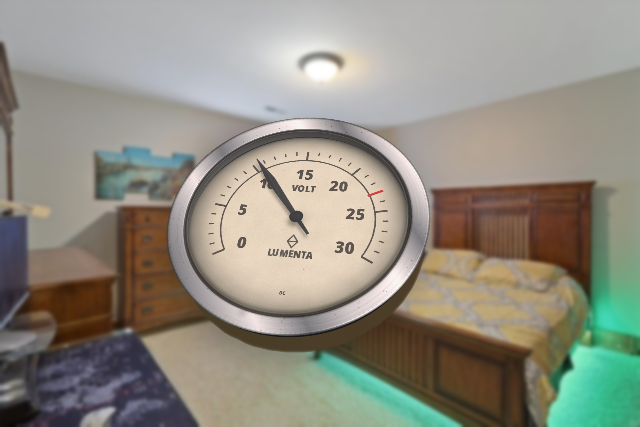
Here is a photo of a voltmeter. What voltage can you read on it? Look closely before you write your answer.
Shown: 10.5 V
